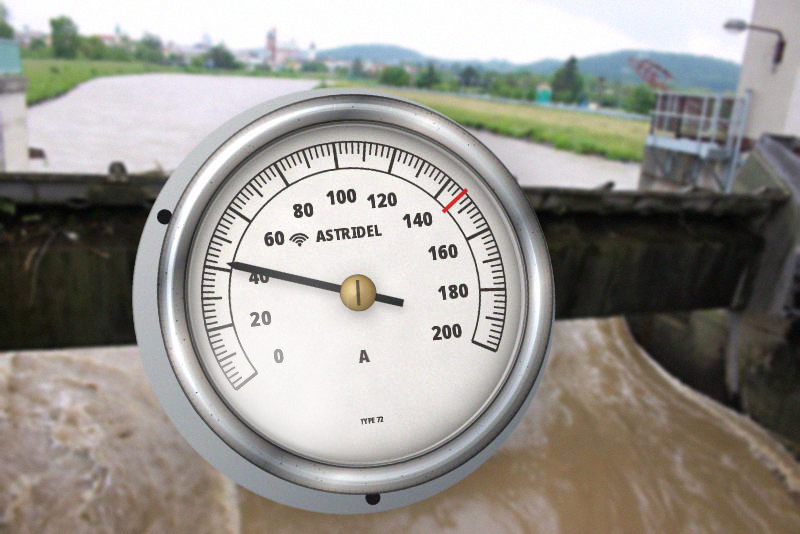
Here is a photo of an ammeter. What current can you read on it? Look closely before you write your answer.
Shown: 42 A
